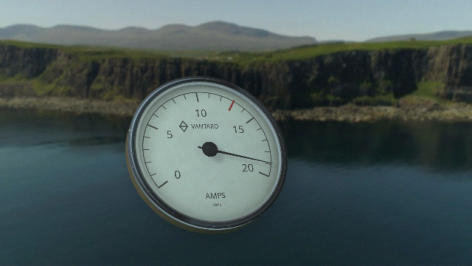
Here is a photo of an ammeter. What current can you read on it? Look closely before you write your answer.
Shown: 19 A
